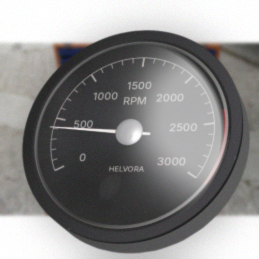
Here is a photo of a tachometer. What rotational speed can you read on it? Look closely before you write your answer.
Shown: 400 rpm
